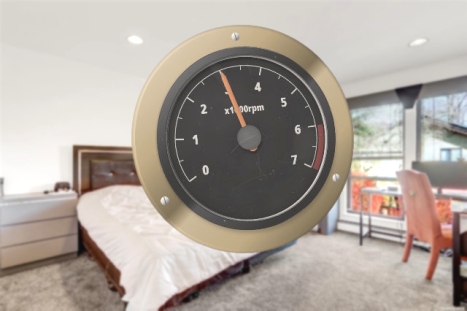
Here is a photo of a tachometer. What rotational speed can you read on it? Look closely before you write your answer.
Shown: 3000 rpm
